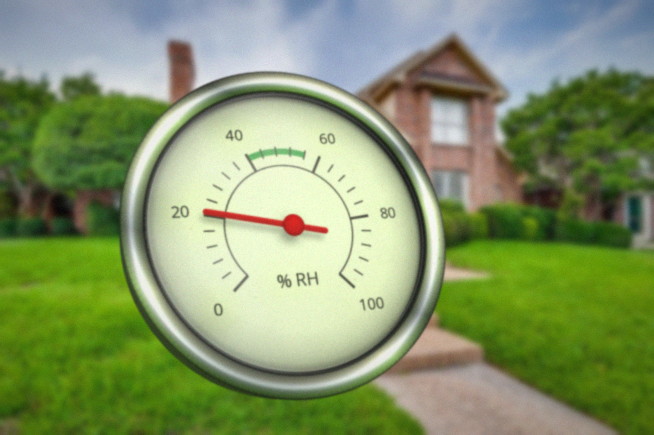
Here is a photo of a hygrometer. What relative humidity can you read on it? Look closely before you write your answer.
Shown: 20 %
